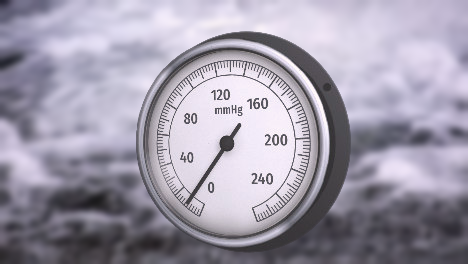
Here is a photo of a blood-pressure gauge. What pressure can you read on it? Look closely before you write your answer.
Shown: 10 mmHg
